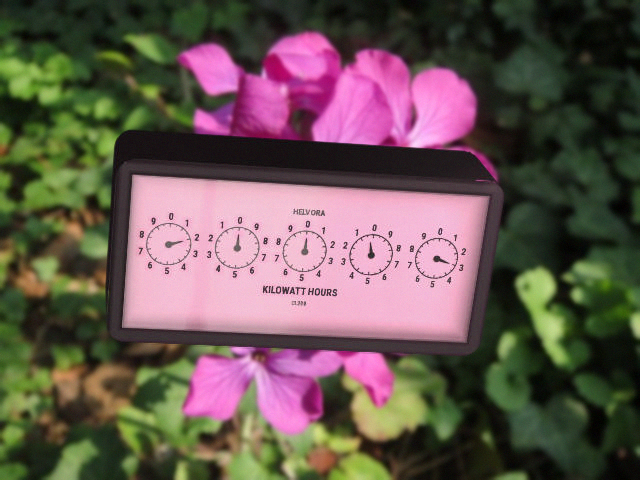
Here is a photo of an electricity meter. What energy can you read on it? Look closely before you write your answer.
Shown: 20003 kWh
